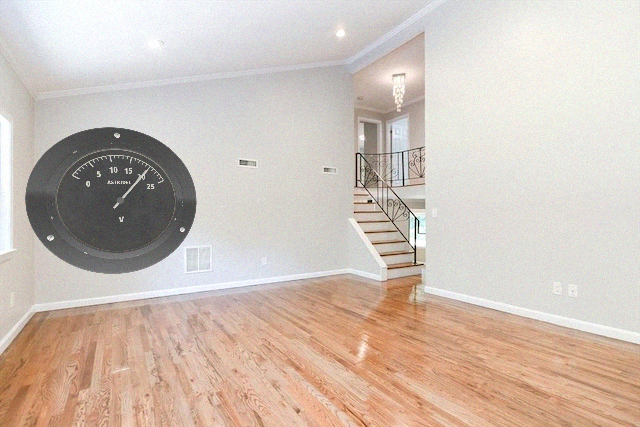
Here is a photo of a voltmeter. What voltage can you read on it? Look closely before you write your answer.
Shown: 20 V
